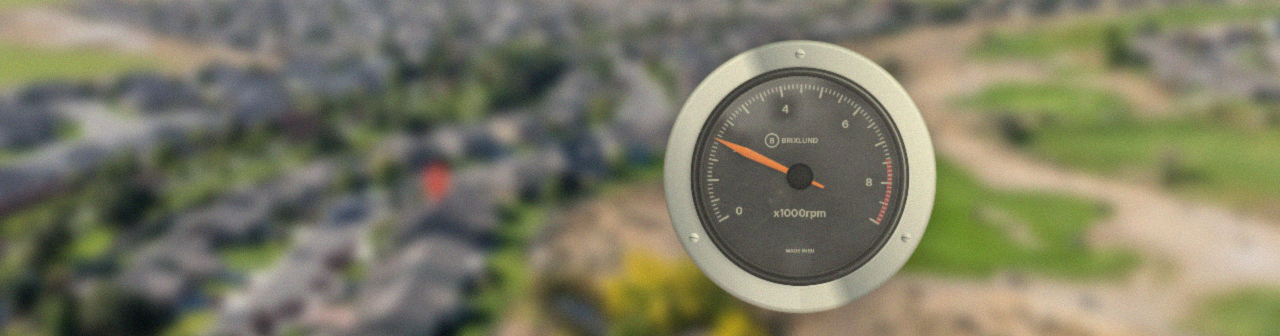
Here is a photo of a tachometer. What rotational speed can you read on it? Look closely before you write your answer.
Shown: 2000 rpm
